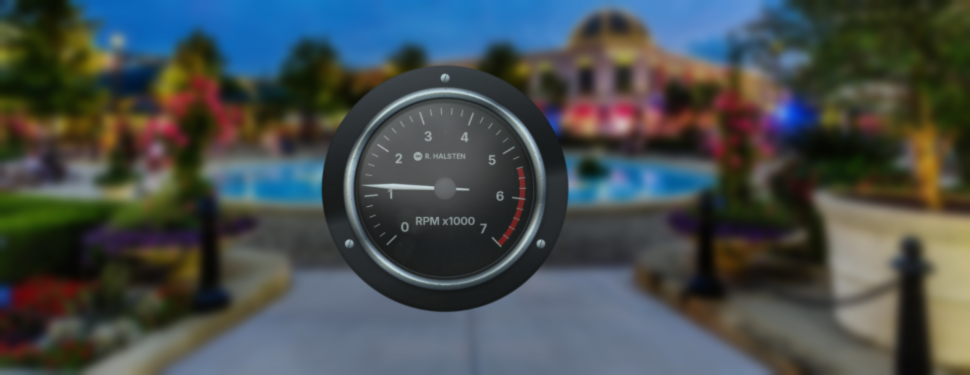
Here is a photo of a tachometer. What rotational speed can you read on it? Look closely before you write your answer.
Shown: 1200 rpm
